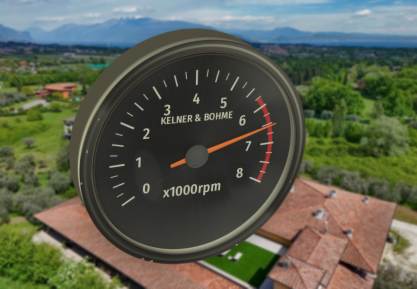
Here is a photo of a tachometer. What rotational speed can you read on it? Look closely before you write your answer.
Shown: 6500 rpm
